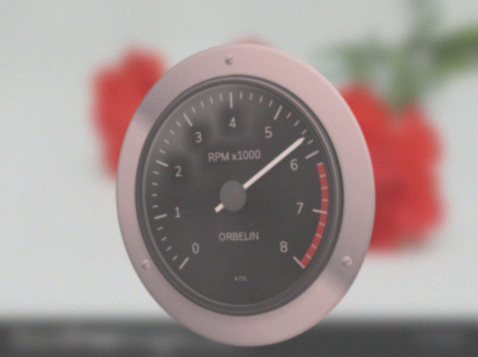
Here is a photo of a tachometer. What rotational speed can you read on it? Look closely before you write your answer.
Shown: 5700 rpm
